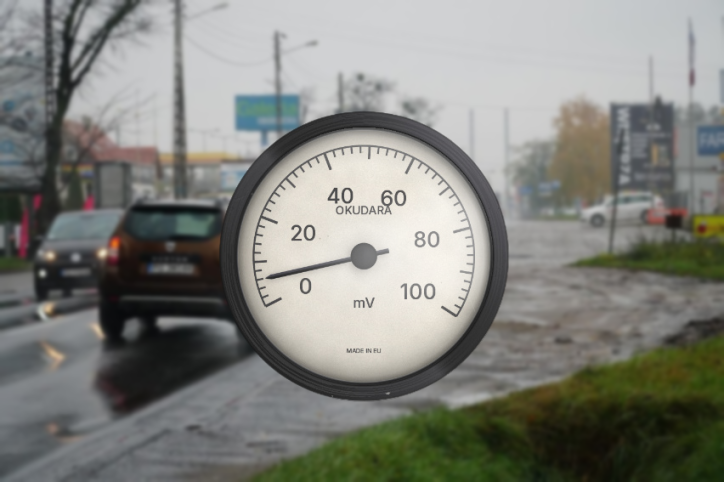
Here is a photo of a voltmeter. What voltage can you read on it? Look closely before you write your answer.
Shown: 6 mV
